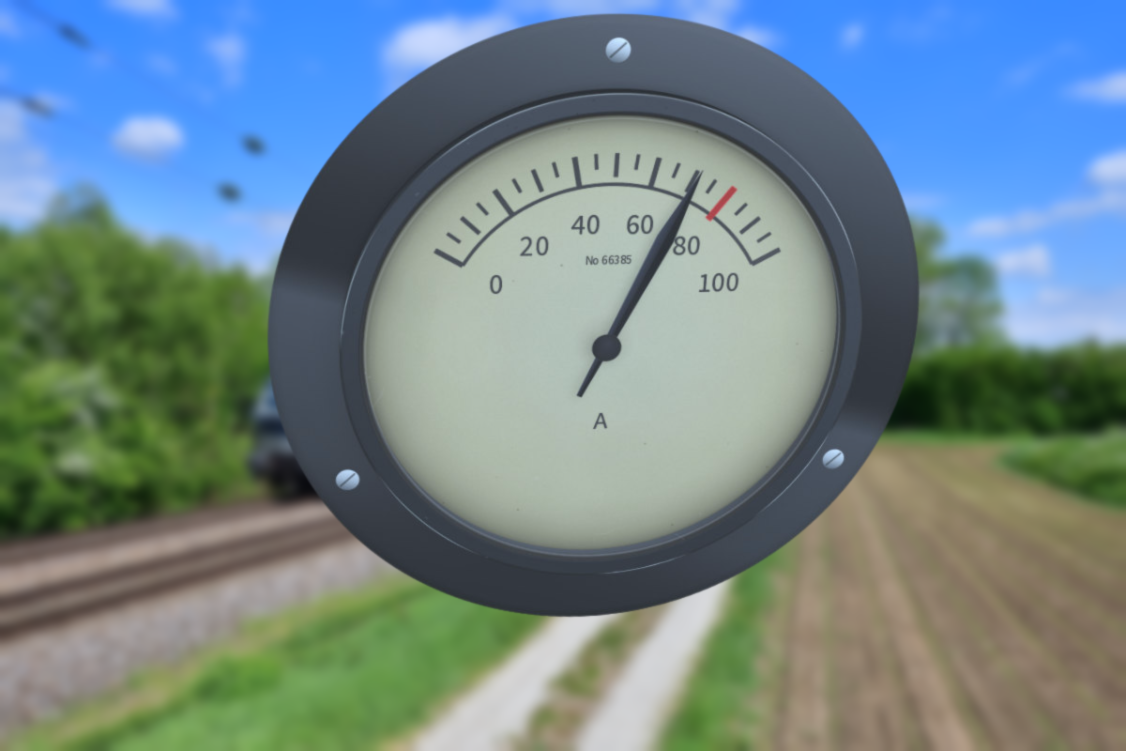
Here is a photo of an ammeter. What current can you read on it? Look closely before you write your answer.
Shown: 70 A
